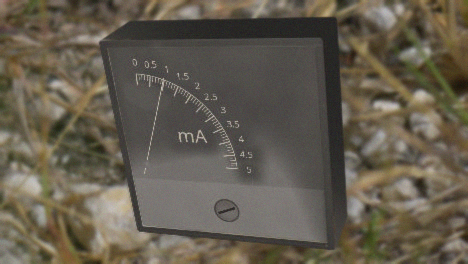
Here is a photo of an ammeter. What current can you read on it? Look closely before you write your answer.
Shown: 1 mA
